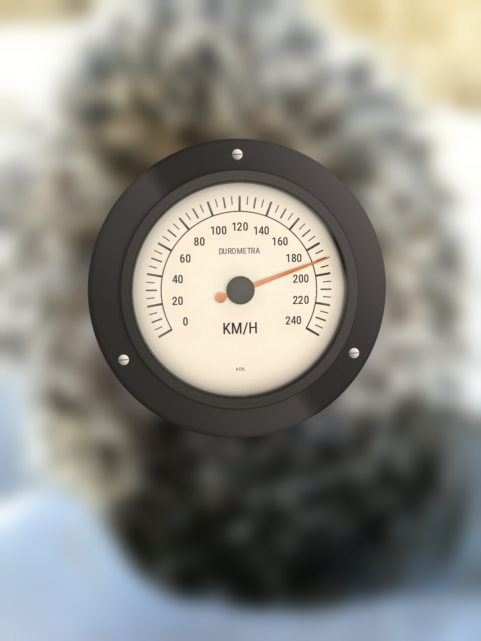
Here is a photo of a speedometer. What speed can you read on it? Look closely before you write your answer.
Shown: 190 km/h
